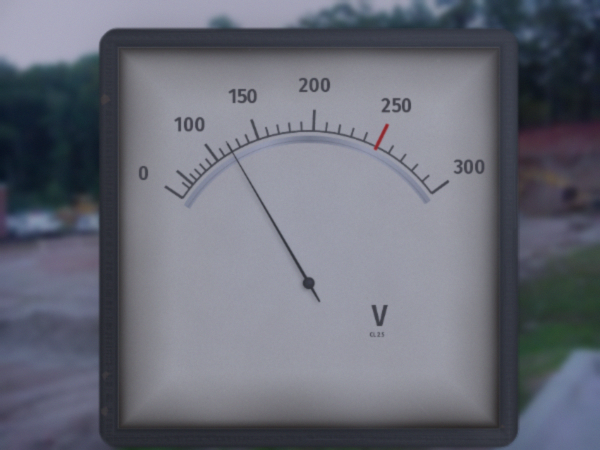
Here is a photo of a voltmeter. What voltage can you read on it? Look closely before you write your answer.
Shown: 120 V
